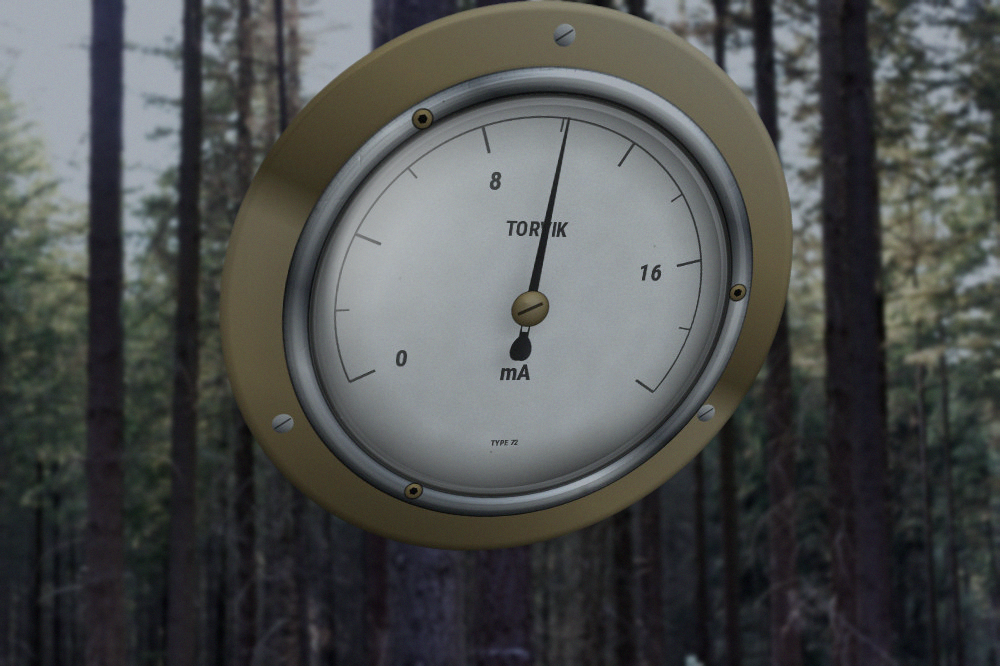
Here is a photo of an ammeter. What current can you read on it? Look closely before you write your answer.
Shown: 10 mA
